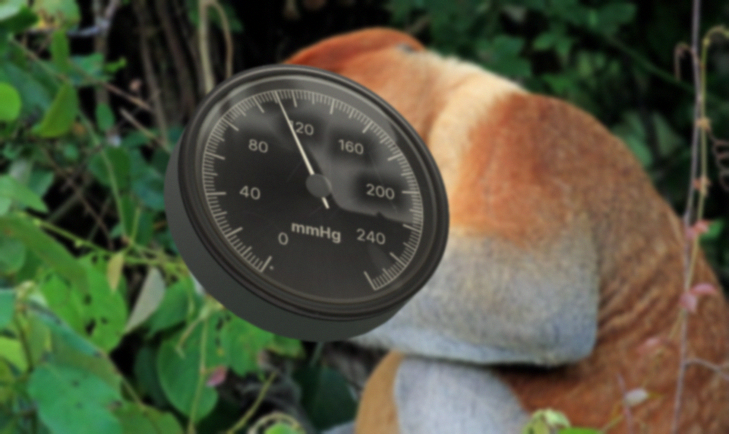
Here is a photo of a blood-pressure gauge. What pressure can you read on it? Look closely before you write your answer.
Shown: 110 mmHg
